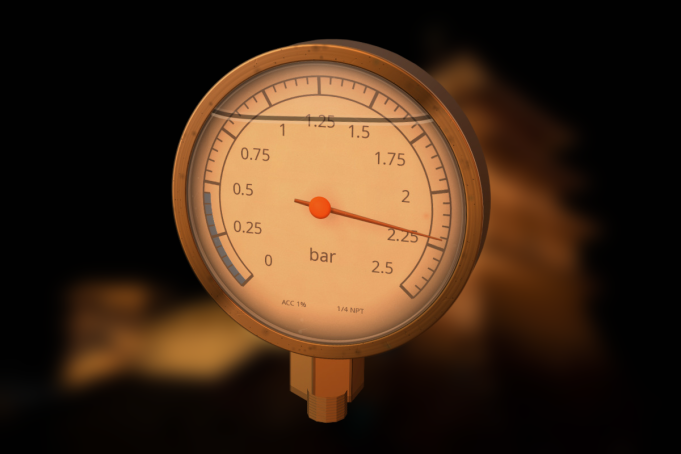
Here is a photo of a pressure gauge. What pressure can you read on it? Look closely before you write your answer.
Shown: 2.2 bar
